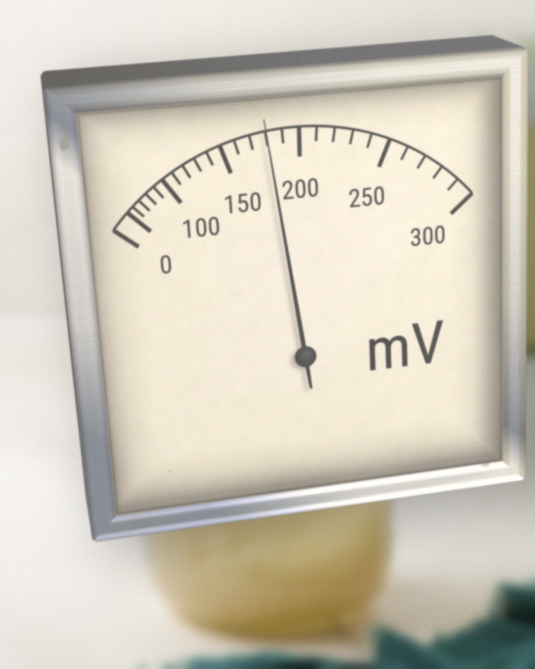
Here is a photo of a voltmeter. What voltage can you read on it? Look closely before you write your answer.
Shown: 180 mV
